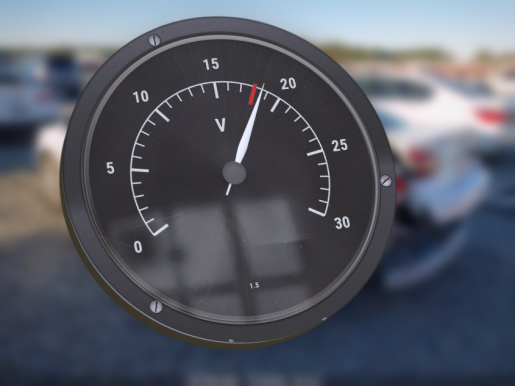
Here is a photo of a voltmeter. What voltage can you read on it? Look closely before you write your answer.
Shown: 18.5 V
